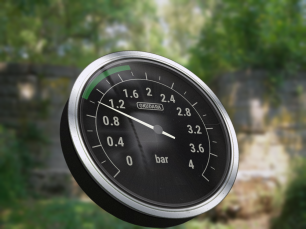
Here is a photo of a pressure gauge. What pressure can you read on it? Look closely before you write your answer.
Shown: 1 bar
